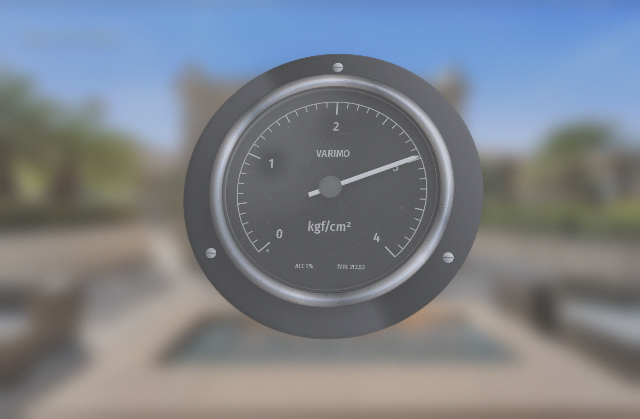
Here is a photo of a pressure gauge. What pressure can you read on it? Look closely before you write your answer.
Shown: 3 kg/cm²
